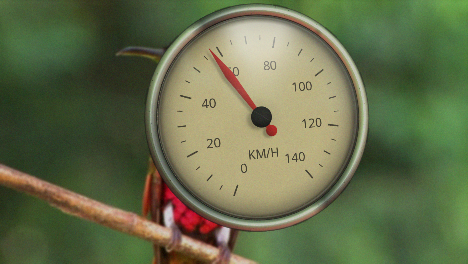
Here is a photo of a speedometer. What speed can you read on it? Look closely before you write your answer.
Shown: 57.5 km/h
